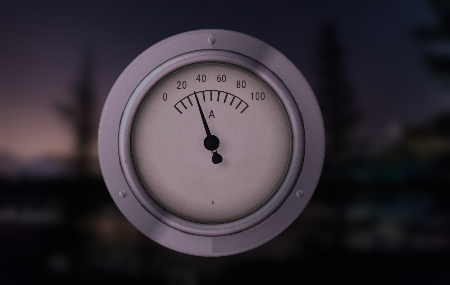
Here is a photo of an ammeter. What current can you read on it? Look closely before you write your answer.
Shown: 30 A
